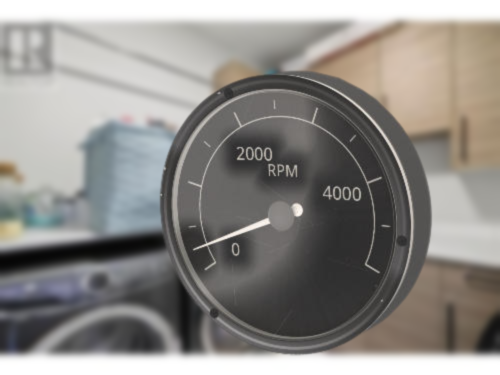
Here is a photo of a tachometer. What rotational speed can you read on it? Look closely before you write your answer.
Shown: 250 rpm
